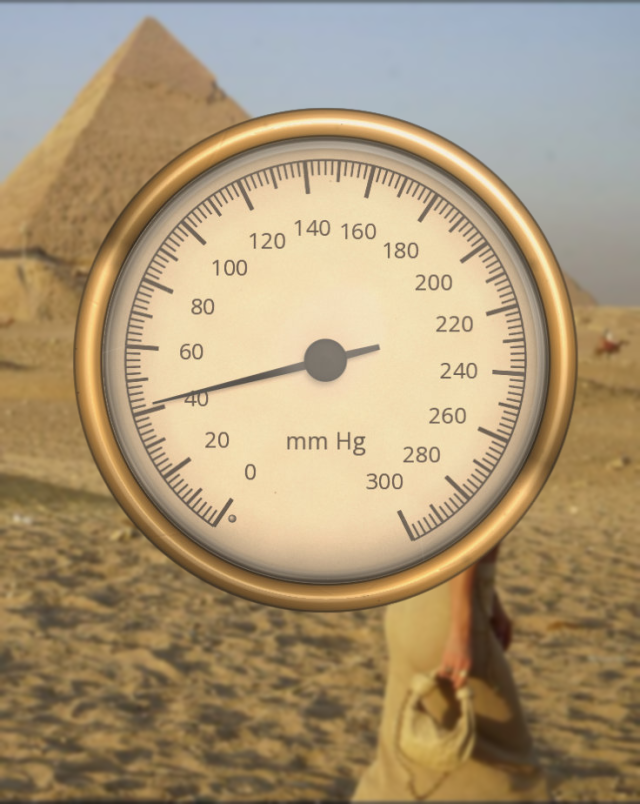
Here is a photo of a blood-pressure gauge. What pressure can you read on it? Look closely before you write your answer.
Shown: 42 mmHg
